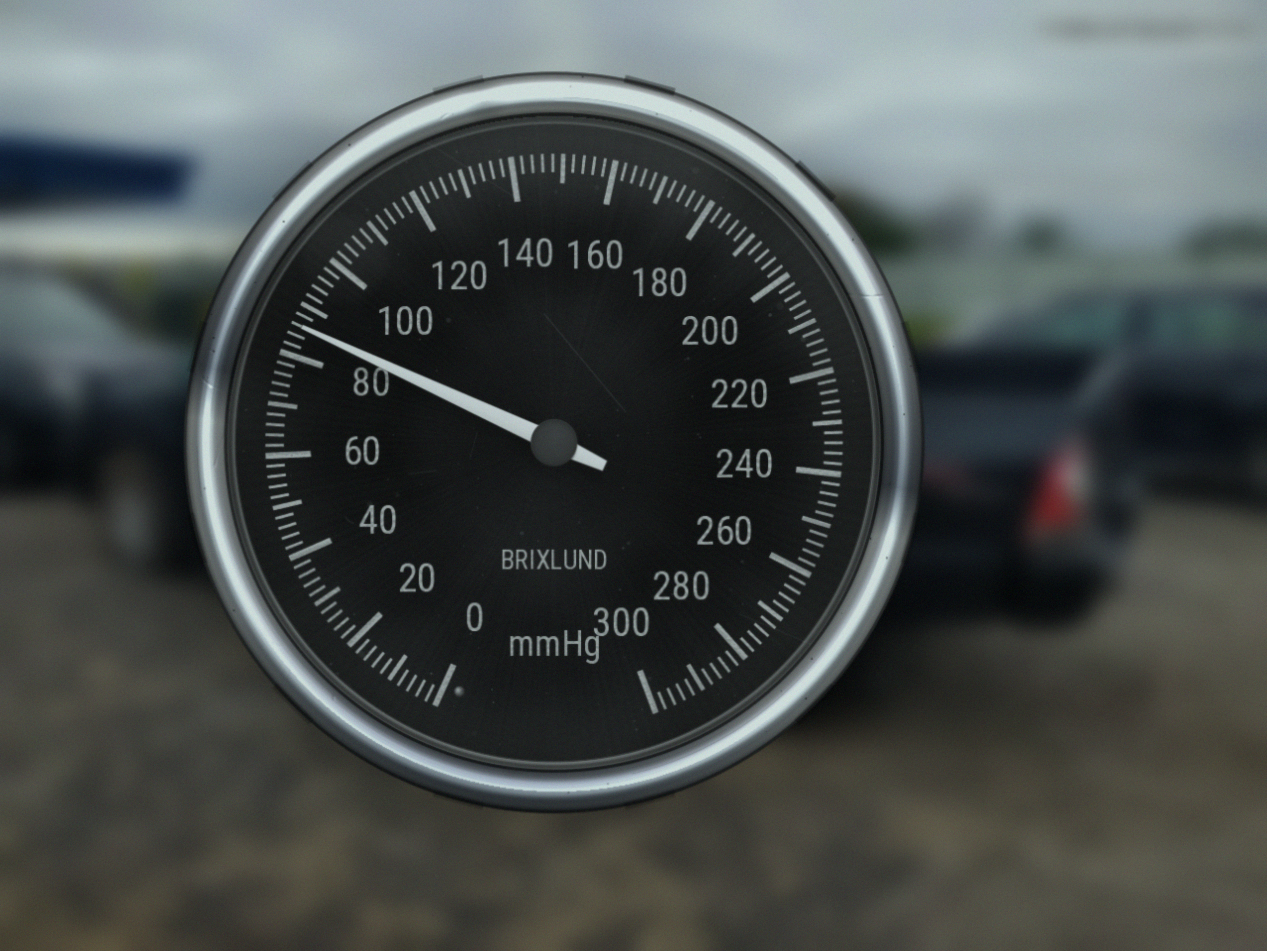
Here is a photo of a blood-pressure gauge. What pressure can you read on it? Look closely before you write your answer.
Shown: 86 mmHg
